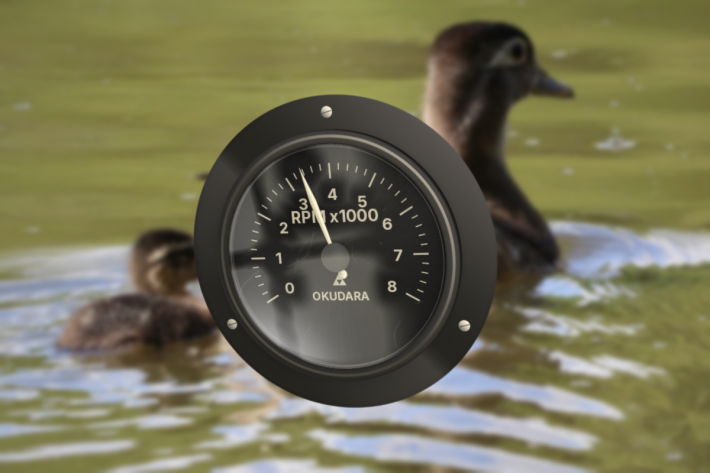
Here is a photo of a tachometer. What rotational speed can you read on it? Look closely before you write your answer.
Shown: 3400 rpm
